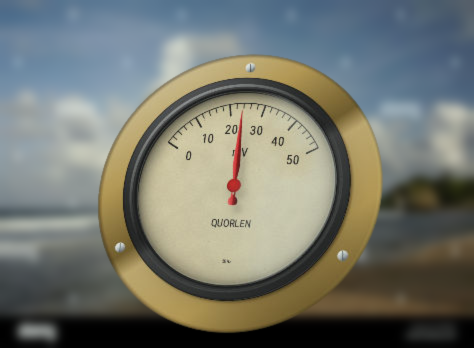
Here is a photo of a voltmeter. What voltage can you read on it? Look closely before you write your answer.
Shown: 24 mV
